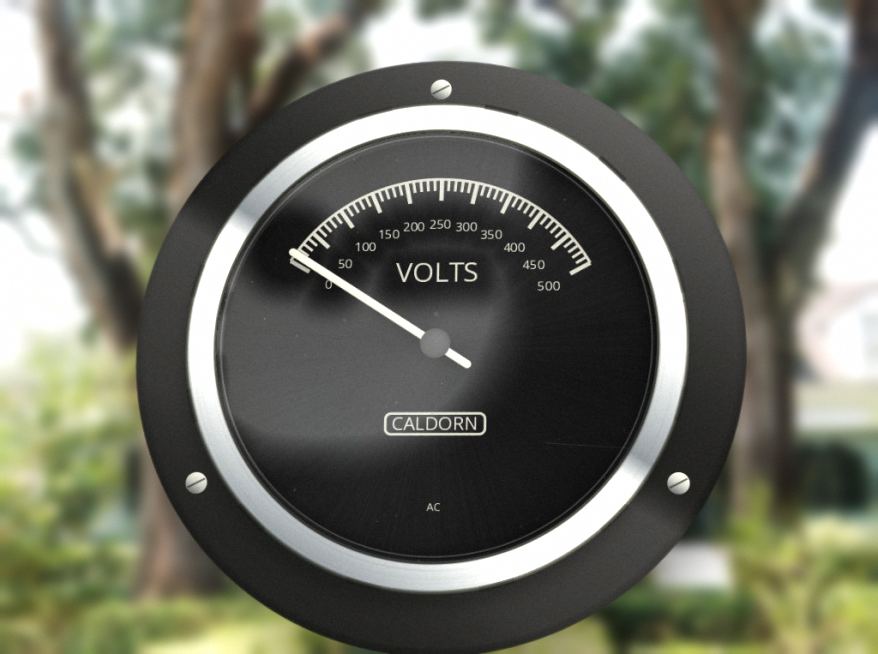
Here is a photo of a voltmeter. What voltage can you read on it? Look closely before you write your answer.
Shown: 10 V
